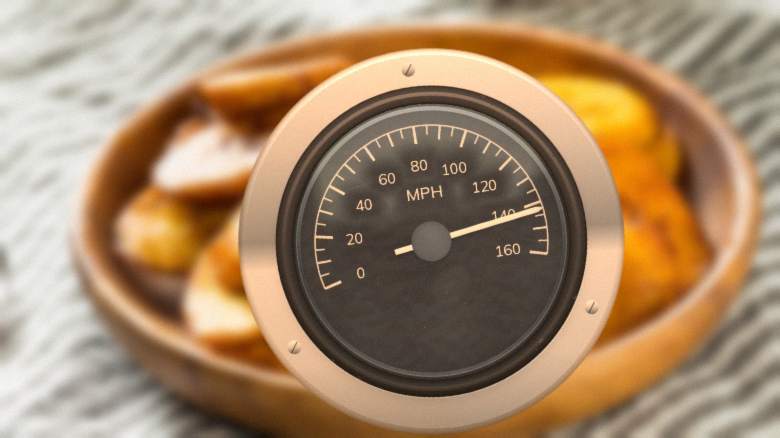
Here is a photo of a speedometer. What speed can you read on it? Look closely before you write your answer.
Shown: 142.5 mph
